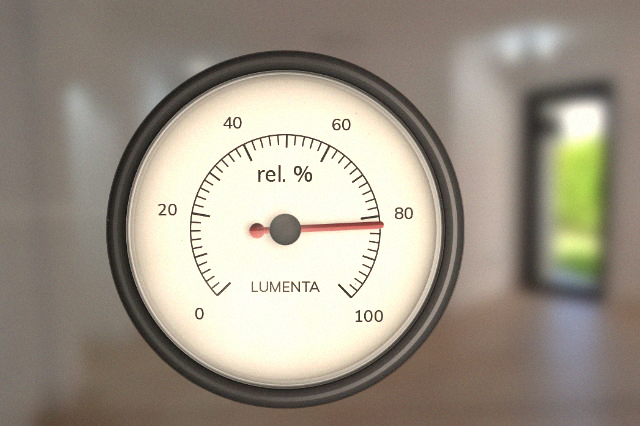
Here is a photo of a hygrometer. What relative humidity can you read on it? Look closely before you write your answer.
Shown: 82 %
